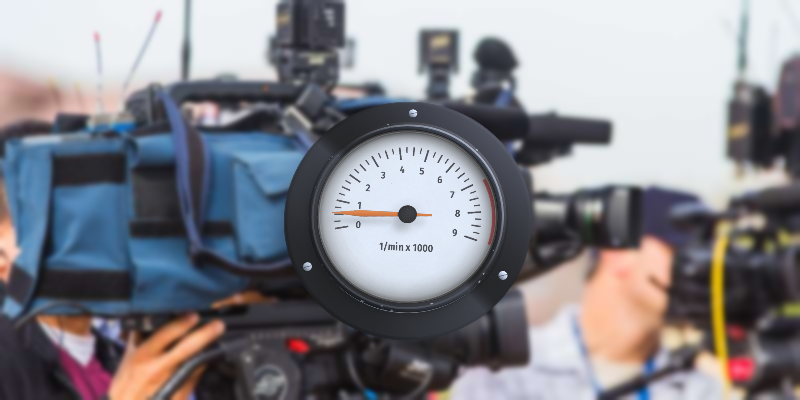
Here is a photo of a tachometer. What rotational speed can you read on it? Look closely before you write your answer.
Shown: 500 rpm
